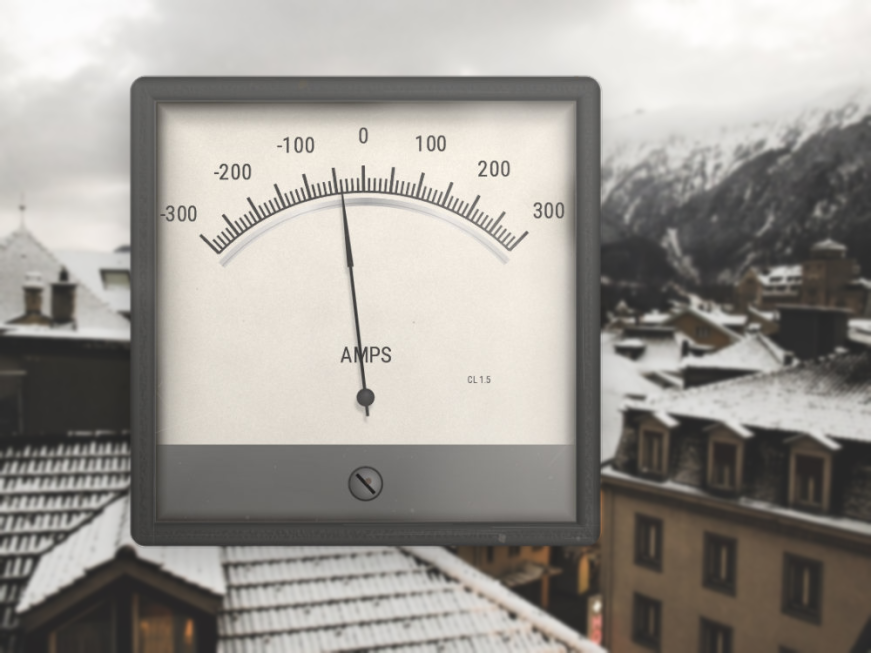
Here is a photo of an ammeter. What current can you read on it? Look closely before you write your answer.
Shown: -40 A
